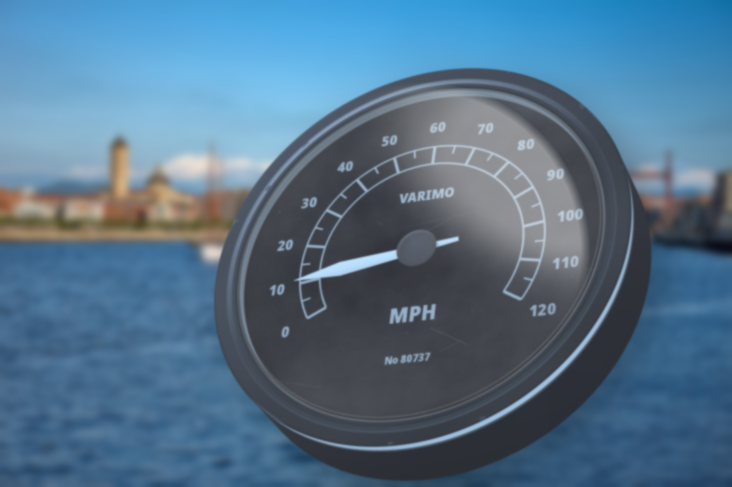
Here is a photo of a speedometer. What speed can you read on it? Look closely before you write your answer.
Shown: 10 mph
